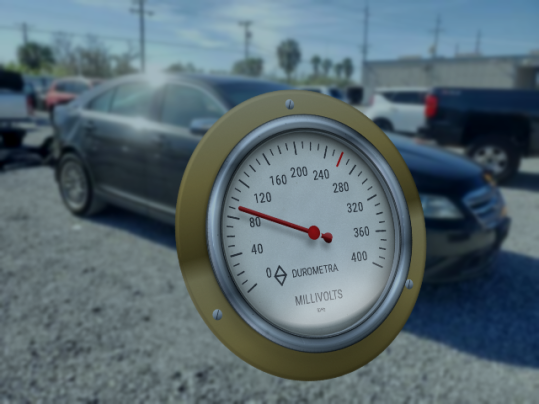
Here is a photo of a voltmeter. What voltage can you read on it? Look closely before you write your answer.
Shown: 90 mV
